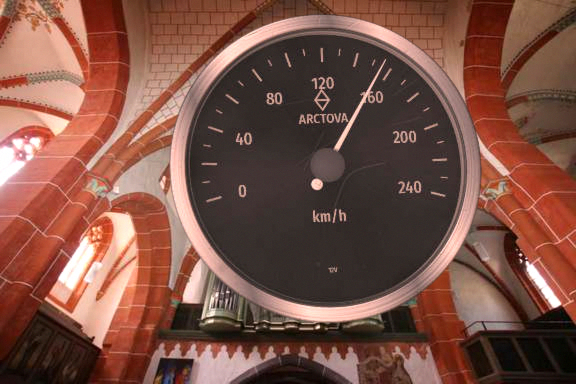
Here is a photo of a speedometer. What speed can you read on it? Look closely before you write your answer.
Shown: 155 km/h
